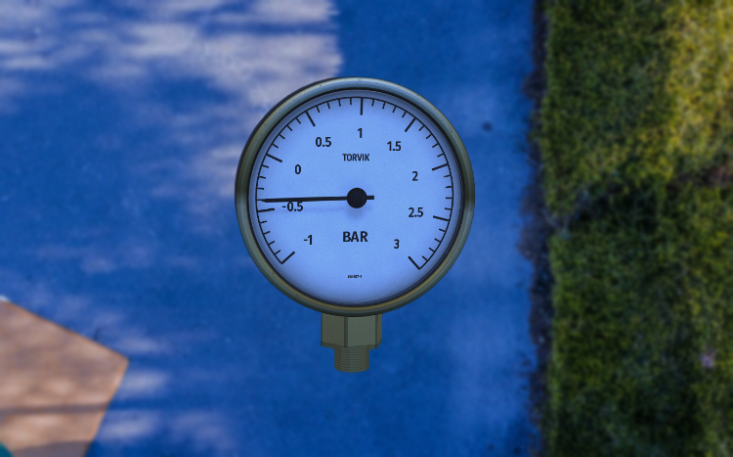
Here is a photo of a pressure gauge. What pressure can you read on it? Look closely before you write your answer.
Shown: -0.4 bar
